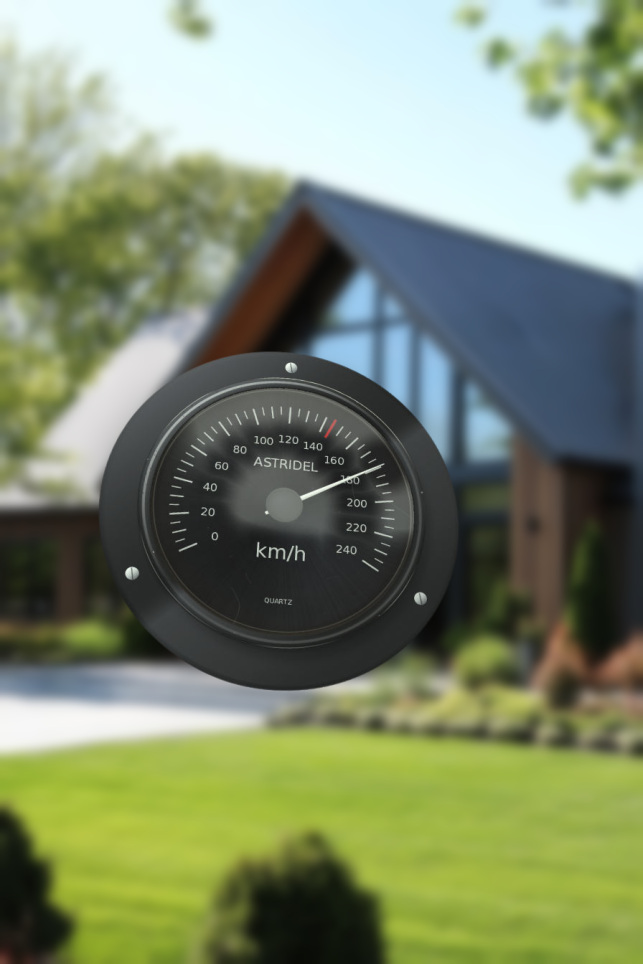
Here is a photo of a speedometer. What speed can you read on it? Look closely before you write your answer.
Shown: 180 km/h
